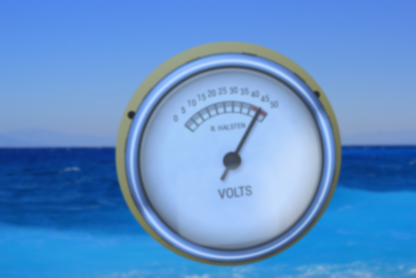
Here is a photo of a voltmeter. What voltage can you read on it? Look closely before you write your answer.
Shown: 45 V
